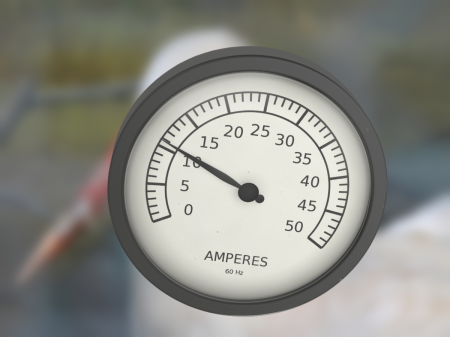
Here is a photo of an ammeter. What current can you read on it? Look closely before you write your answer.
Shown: 11 A
